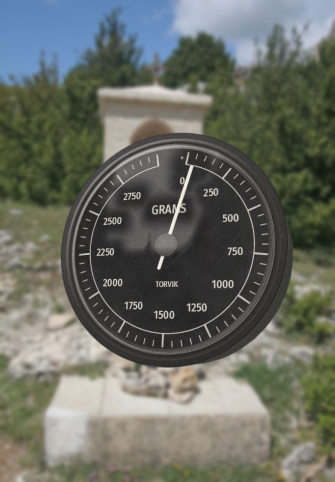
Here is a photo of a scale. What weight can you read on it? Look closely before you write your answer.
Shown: 50 g
